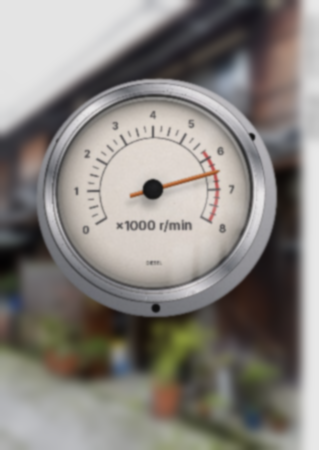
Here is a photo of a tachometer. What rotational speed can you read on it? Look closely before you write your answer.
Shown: 6500 rpm
